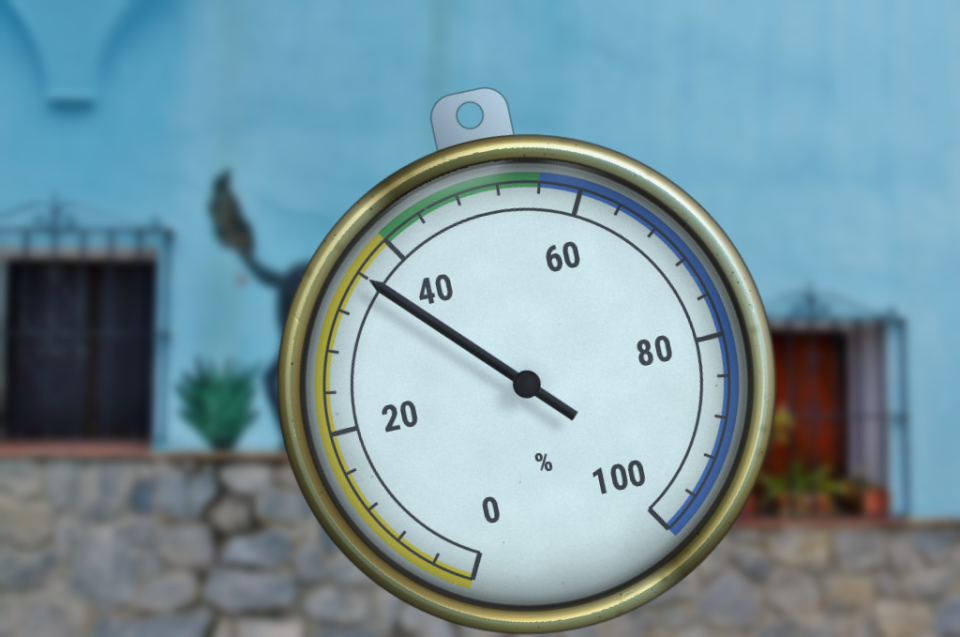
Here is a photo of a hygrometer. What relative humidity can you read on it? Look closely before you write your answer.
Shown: 36 %
